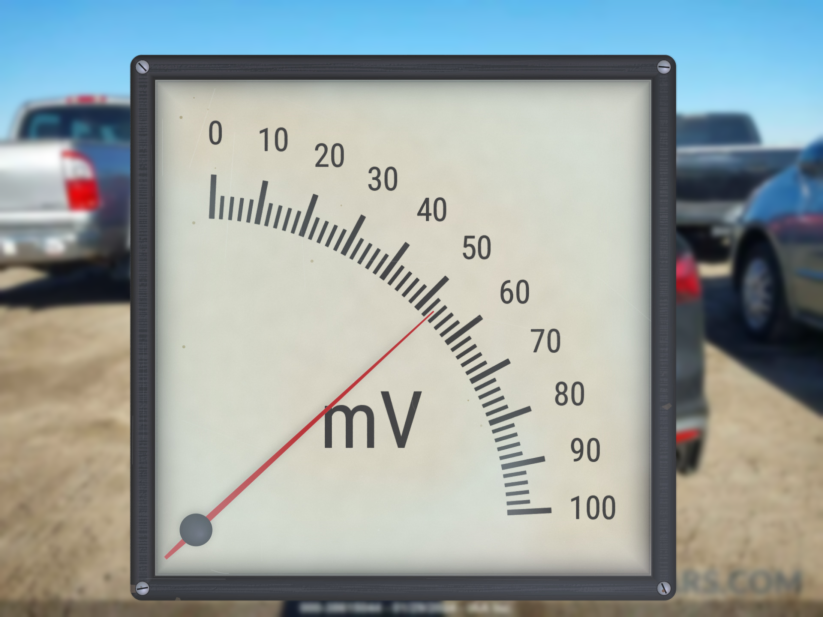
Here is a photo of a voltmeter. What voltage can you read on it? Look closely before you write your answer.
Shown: 53 mV
